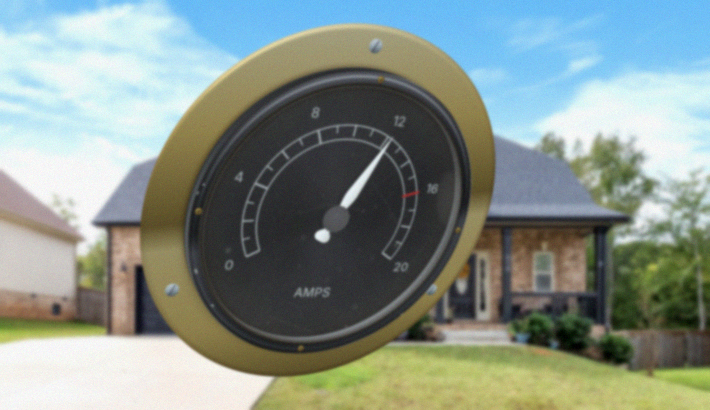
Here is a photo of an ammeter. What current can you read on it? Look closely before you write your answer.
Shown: 12 A
